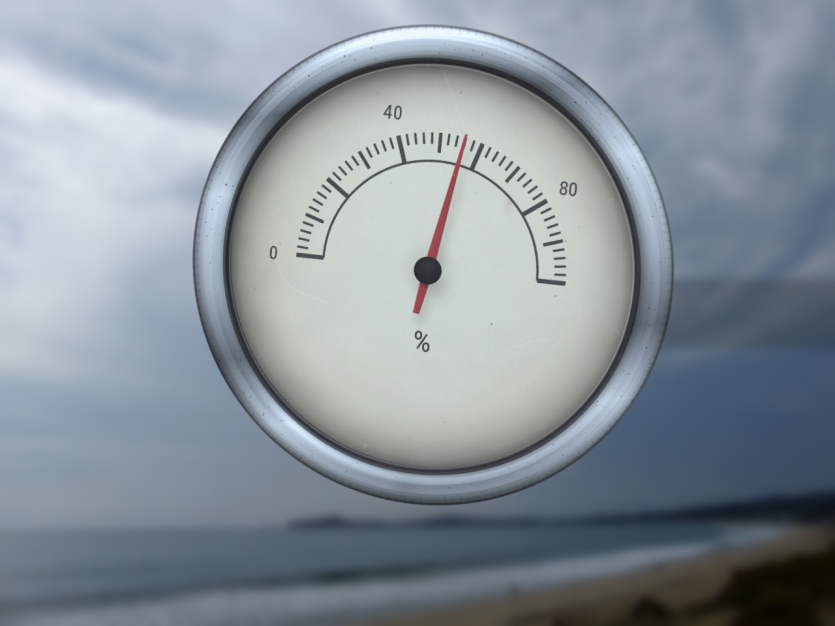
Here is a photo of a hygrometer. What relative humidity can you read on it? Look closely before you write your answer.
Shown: 56 %
